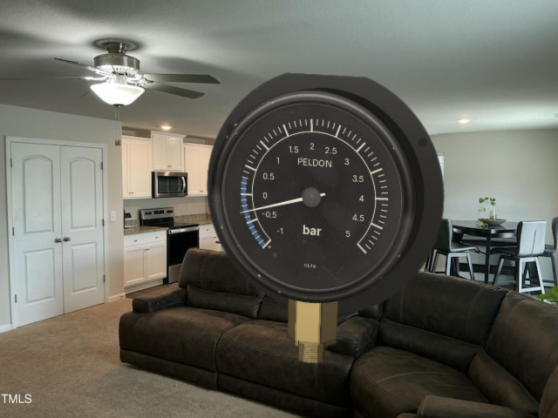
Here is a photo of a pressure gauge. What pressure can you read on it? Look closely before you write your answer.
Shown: -0.3 bar
